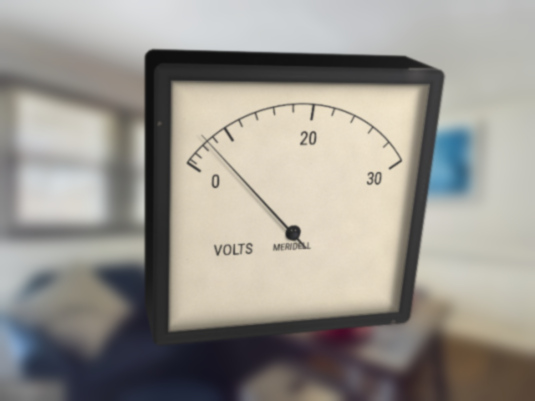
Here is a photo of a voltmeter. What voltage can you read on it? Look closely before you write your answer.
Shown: 7 V
